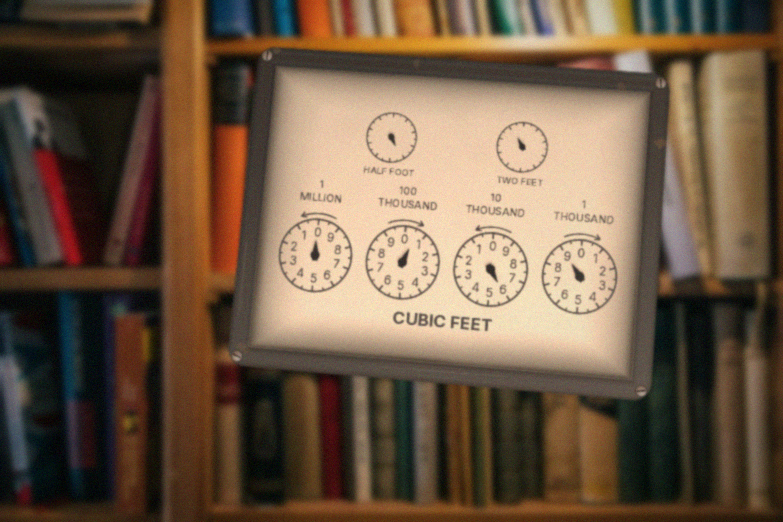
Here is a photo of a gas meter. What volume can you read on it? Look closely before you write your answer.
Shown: 5900 ft³
